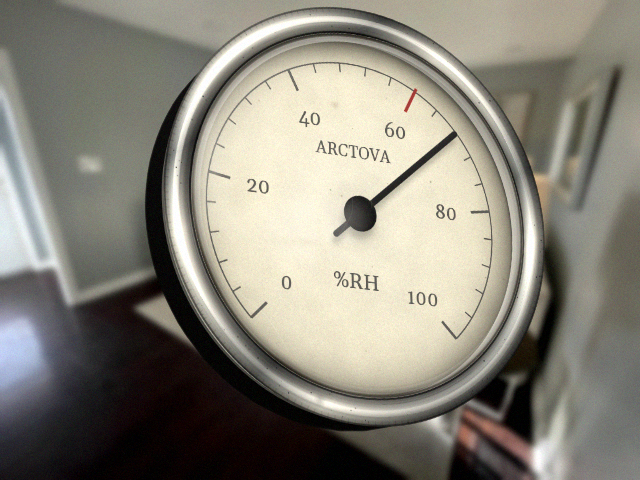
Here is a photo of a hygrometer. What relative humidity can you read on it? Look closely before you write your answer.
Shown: 68 %
